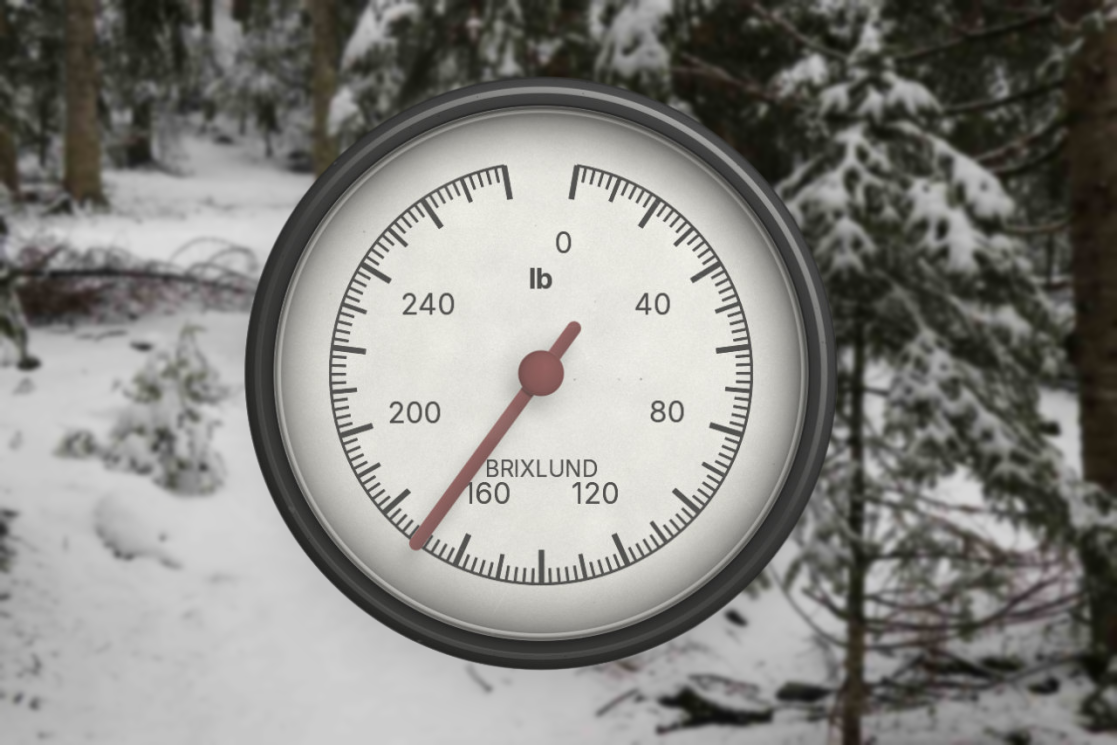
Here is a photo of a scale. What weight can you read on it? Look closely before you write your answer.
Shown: 170 lb
